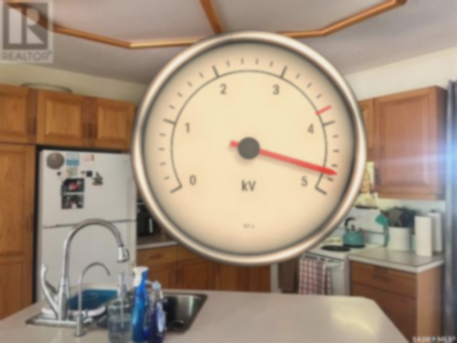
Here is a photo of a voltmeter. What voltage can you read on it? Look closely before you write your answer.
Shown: 4.7 kV
